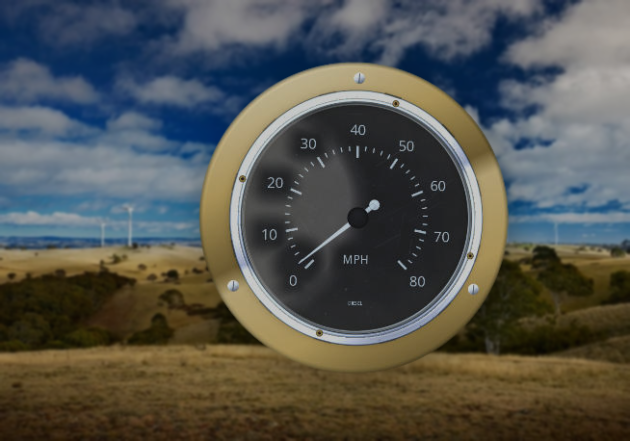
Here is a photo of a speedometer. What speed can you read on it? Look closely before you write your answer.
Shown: 2 mph
